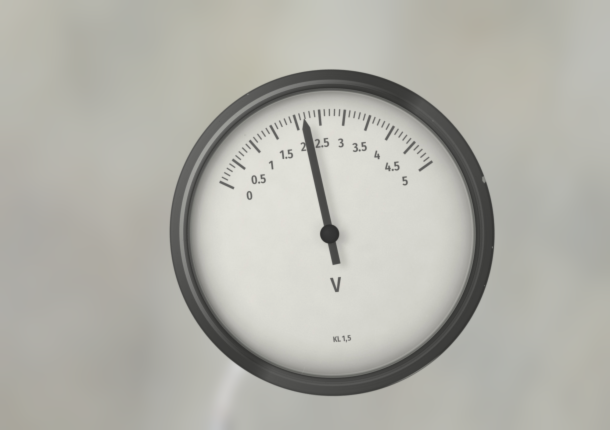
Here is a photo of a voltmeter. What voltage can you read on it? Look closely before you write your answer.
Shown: 2.2 V
